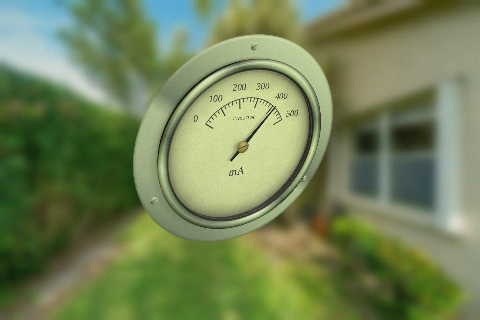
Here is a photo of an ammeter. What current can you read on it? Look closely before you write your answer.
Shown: 400 mA
